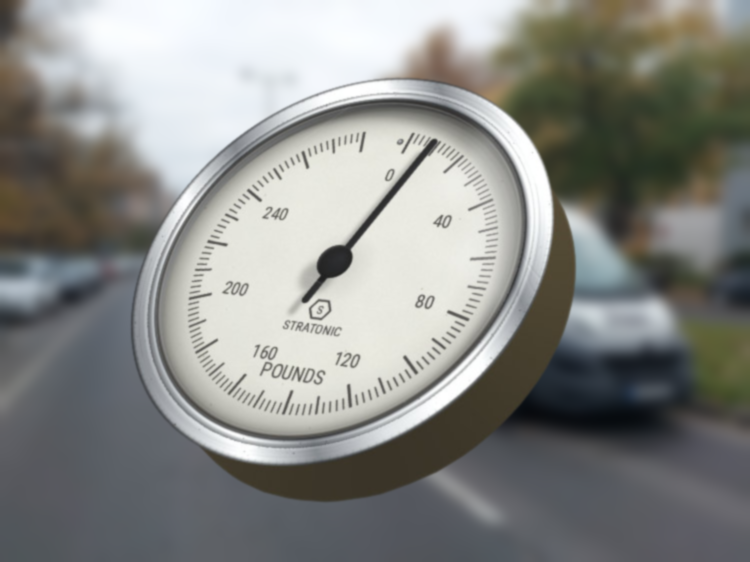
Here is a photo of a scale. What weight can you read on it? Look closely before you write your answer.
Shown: 10 lb
